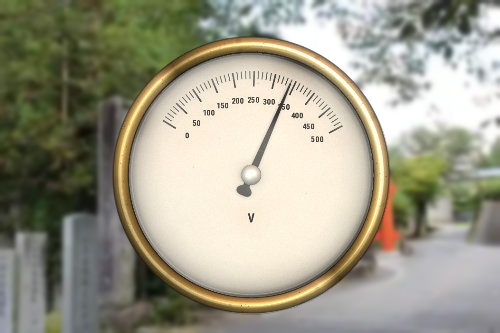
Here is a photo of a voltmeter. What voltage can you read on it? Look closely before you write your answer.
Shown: 340 V
